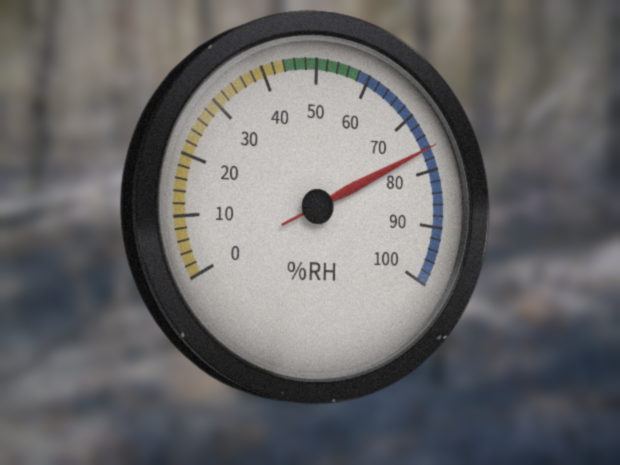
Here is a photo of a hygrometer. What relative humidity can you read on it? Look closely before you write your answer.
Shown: 76 %
